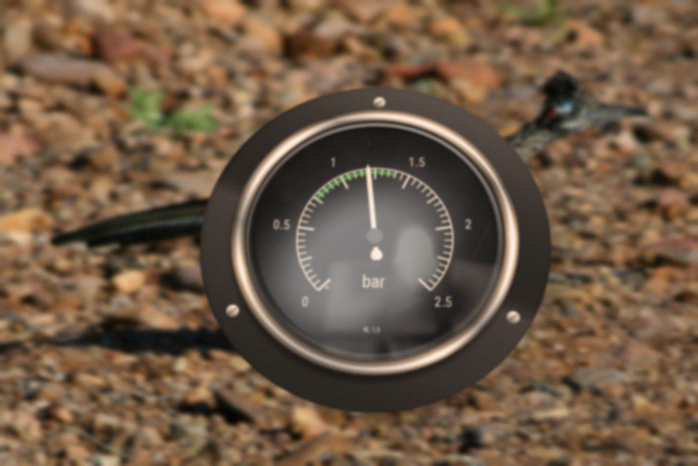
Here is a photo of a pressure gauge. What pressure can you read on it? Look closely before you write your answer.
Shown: 1.2 bar
